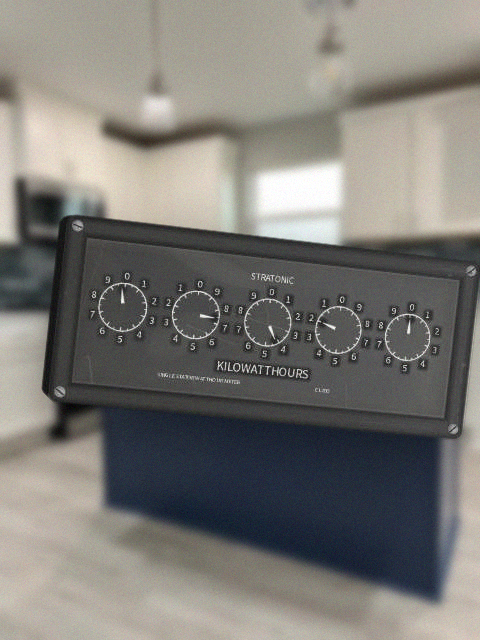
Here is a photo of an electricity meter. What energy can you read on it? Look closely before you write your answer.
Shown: 97420 kWh
